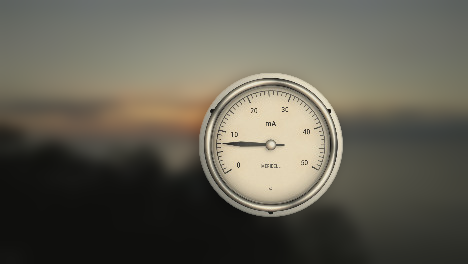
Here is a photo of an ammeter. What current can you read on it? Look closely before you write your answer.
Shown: 7 mA
